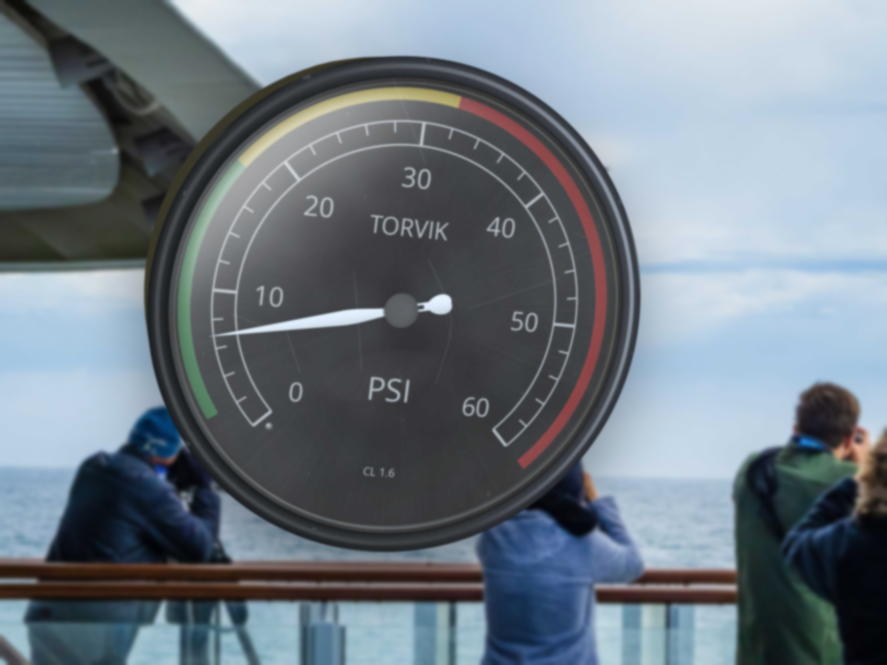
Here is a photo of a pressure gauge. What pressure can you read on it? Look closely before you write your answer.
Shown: 7 psi
